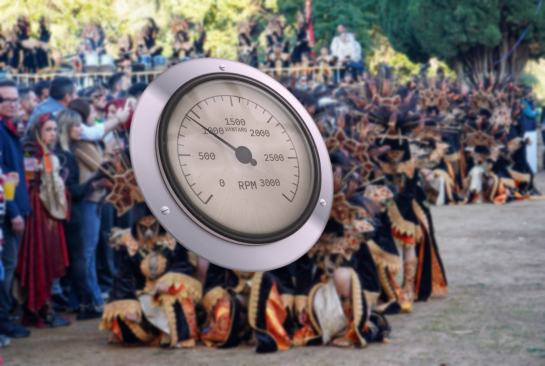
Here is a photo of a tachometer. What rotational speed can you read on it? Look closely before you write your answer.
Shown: 900 rpm
